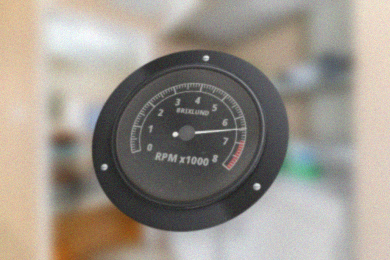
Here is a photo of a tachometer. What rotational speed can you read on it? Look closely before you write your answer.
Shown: 6500 rpm
